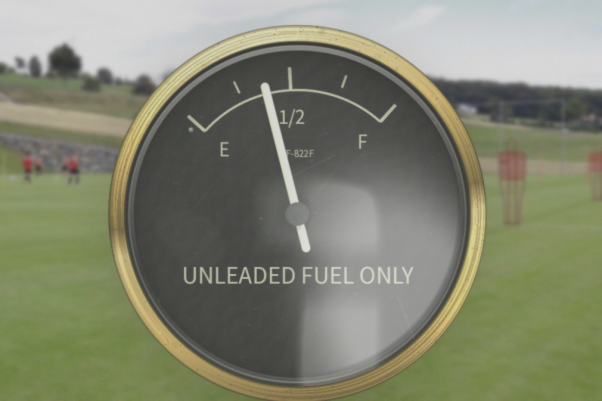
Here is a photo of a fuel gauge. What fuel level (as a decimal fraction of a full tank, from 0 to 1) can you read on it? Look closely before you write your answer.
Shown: 0.375
